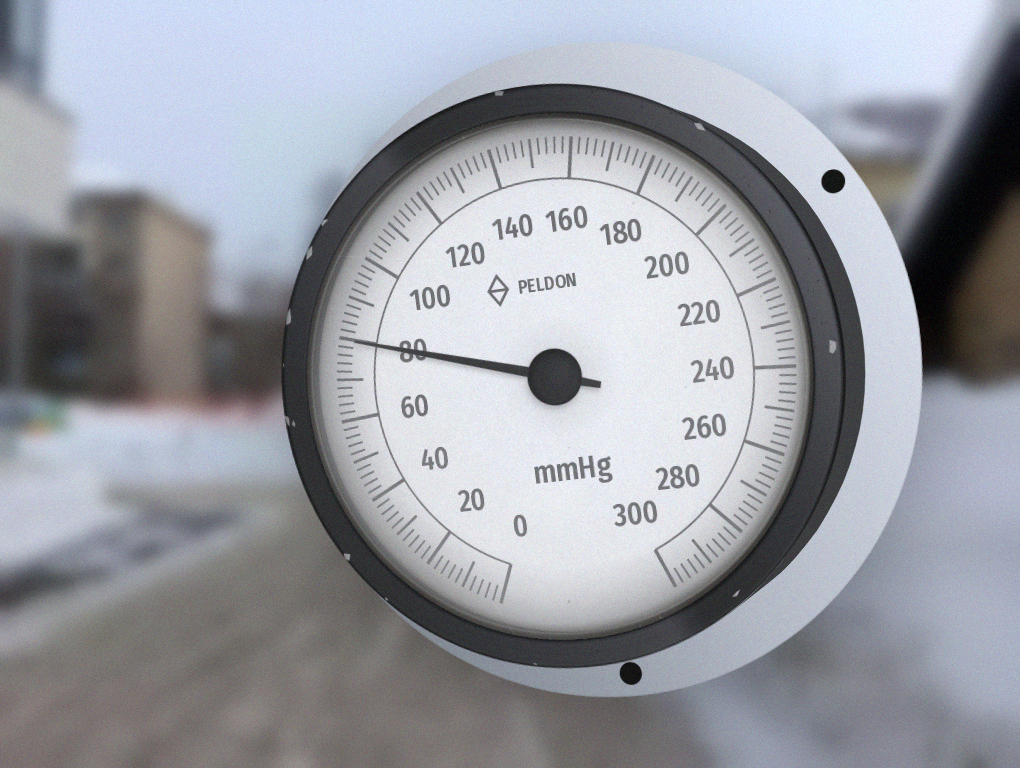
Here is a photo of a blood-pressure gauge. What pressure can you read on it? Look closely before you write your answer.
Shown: 80 mmHg
